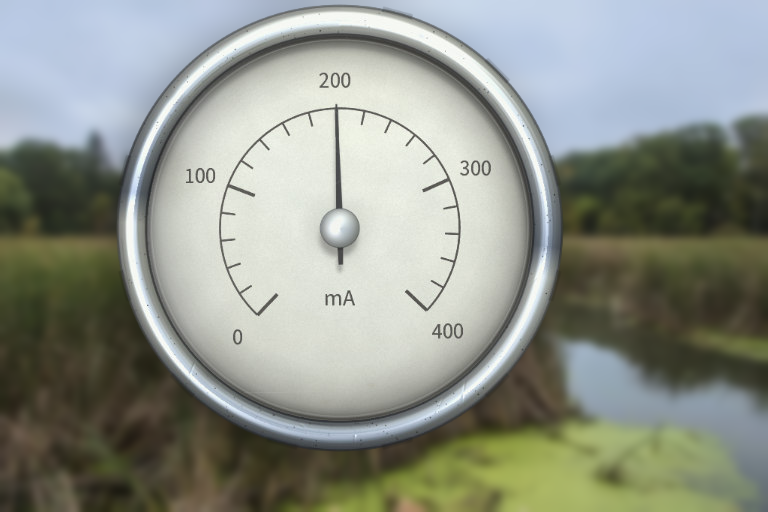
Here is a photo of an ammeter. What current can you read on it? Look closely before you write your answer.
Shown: 200 mA
